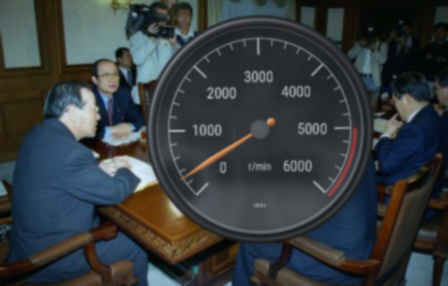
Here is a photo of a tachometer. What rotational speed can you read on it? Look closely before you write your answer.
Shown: 300 rpm
